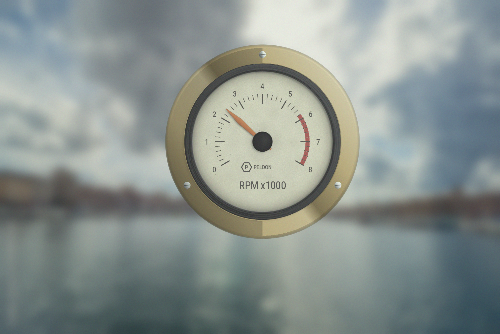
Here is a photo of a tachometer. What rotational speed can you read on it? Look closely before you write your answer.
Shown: 2400 rpm
